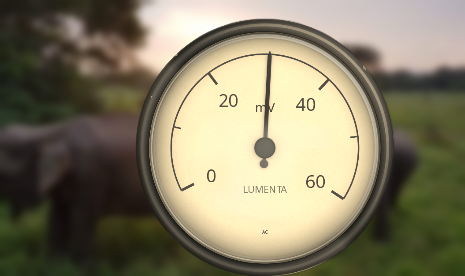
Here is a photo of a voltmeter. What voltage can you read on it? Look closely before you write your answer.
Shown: 30 mV
